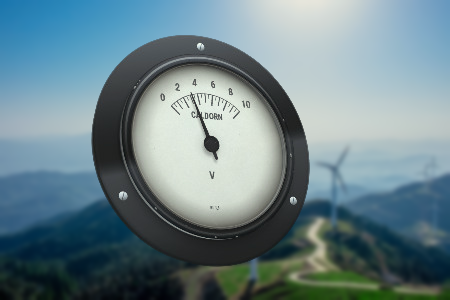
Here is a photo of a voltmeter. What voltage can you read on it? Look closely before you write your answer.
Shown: 3 V
